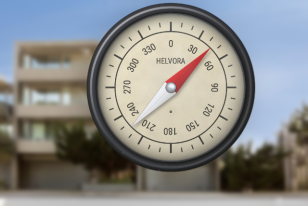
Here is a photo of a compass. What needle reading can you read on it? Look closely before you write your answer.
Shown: 45 °
